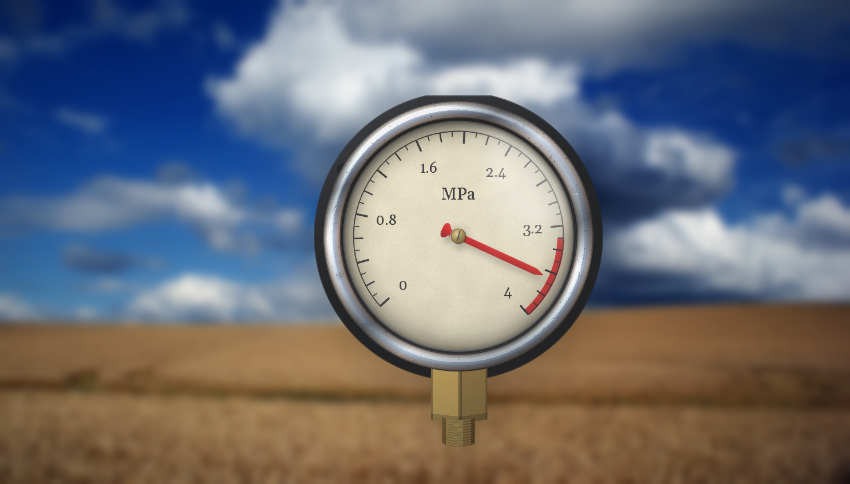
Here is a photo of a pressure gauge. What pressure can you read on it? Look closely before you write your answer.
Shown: 3.65 MPa
